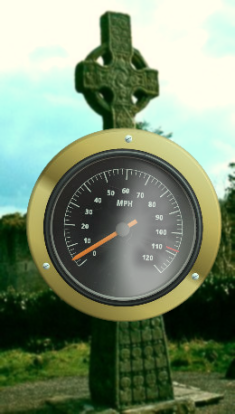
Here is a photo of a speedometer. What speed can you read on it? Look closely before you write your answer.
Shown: 4 mph
